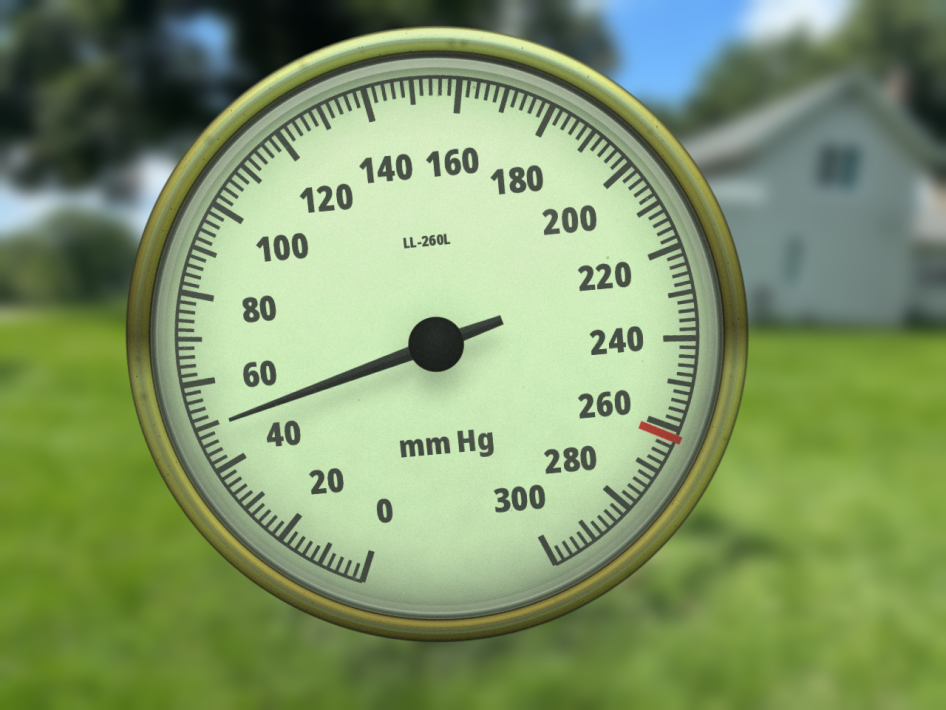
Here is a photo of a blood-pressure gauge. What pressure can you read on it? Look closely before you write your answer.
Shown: 50 mmHg
